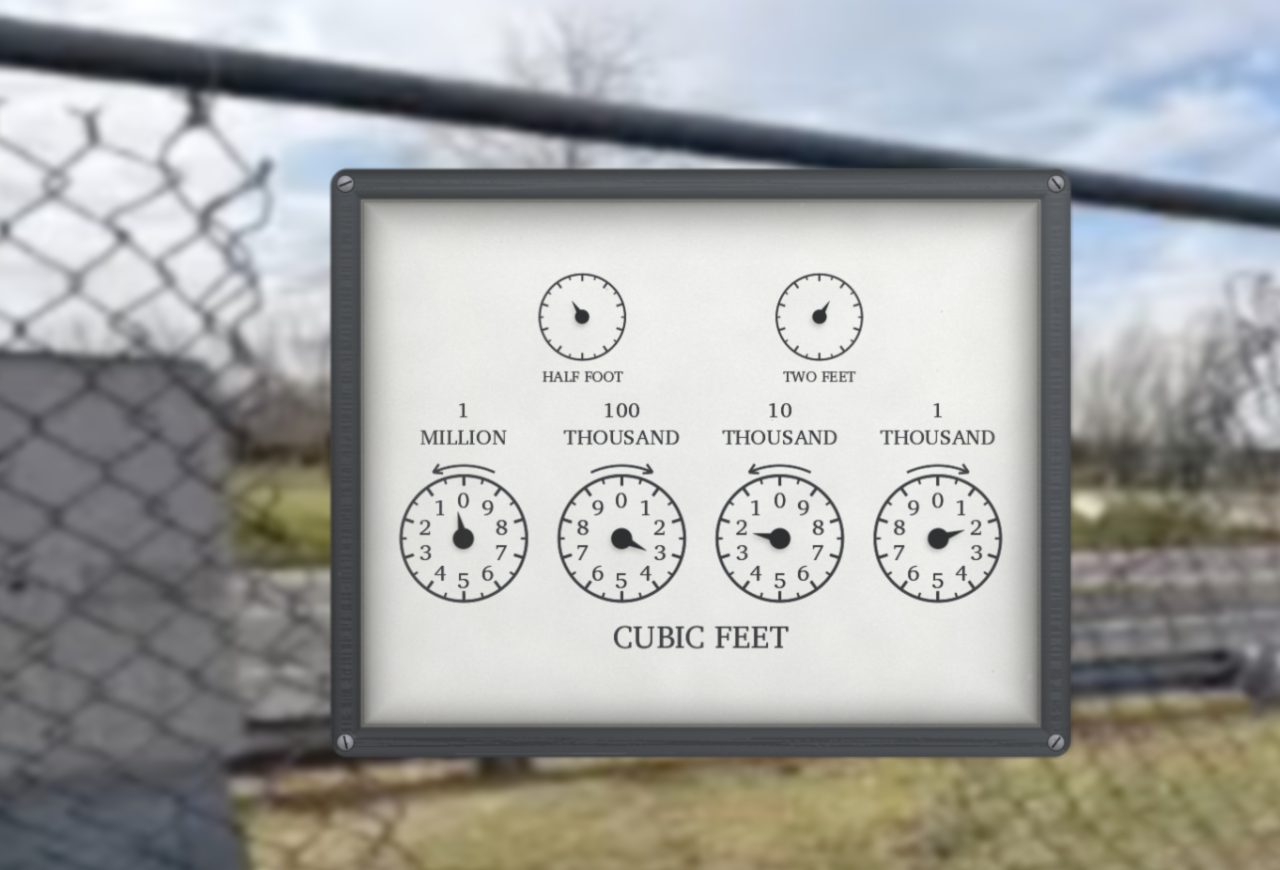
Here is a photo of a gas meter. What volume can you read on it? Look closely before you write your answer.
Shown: 32200 ft³
